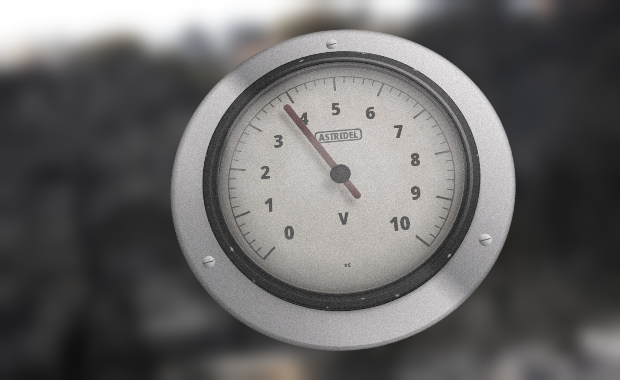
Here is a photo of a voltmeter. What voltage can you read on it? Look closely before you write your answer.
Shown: 3.8 V
